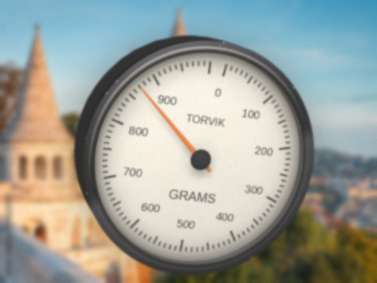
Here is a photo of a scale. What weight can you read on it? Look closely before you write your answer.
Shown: 870 g
